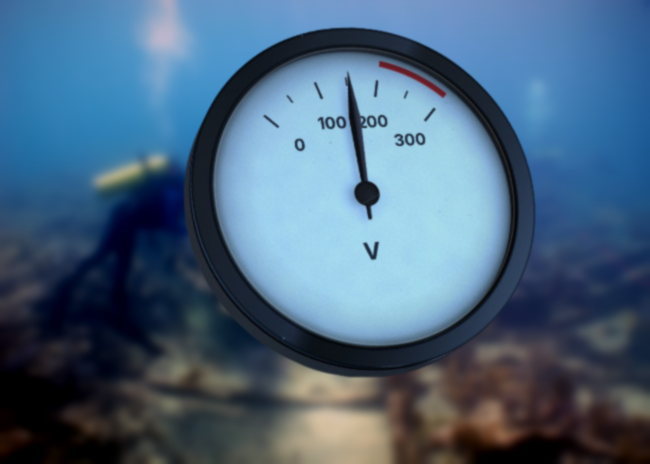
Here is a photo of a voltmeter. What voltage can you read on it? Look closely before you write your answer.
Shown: 150 V
